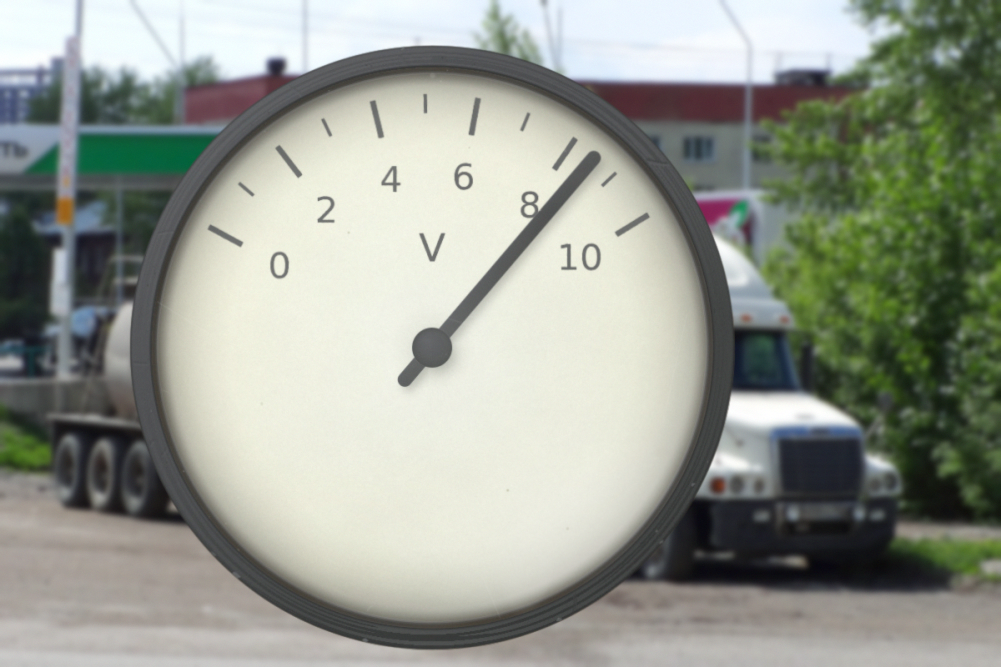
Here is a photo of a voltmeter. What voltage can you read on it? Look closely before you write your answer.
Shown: 8.5 V
